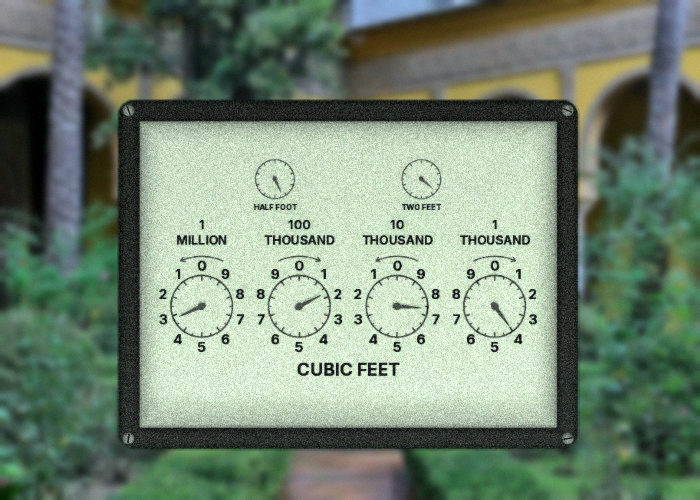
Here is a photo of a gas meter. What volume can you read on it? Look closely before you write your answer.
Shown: 317400 ft³
